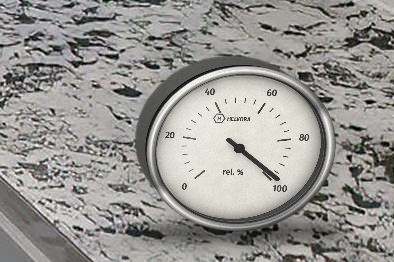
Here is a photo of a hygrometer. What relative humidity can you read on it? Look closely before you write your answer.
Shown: 98 %
